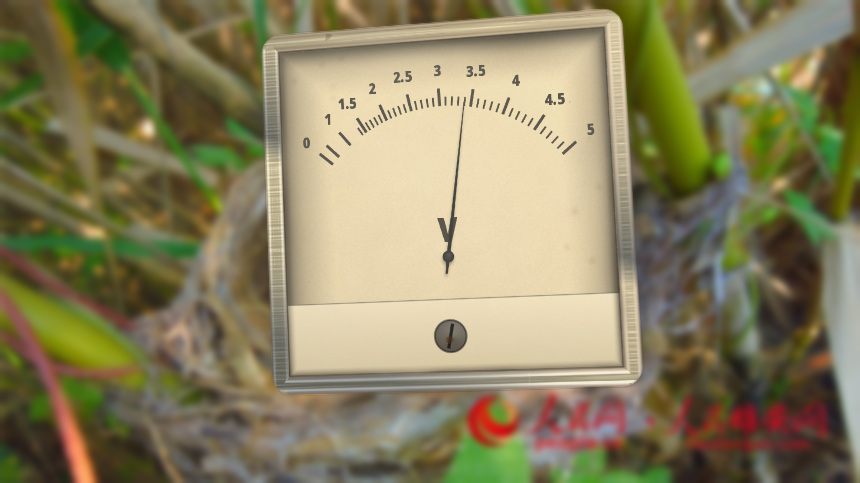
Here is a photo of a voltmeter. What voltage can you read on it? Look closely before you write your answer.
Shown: 3.4 V
